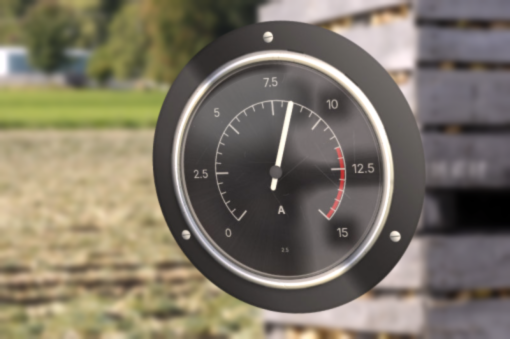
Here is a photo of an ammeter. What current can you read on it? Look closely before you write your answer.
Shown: 8.5 A
